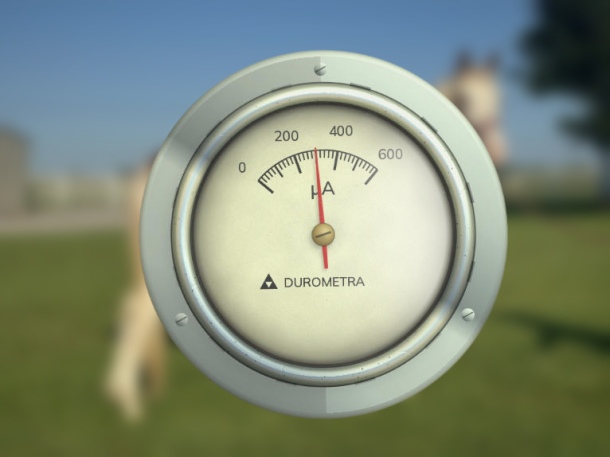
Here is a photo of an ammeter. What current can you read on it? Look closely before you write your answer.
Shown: 300 µA
